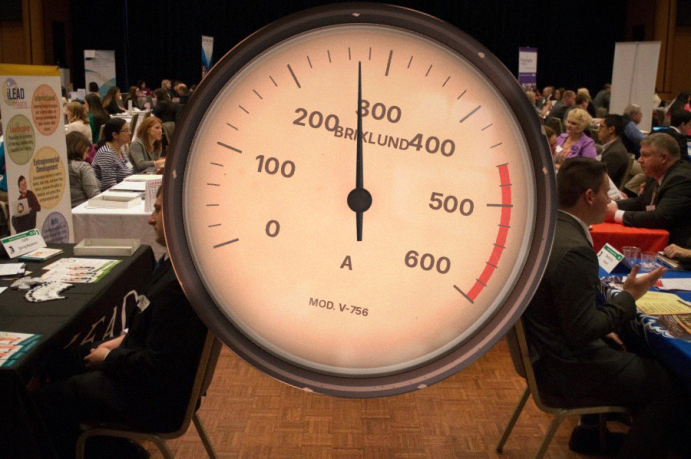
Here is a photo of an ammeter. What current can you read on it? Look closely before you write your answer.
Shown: 270 A
